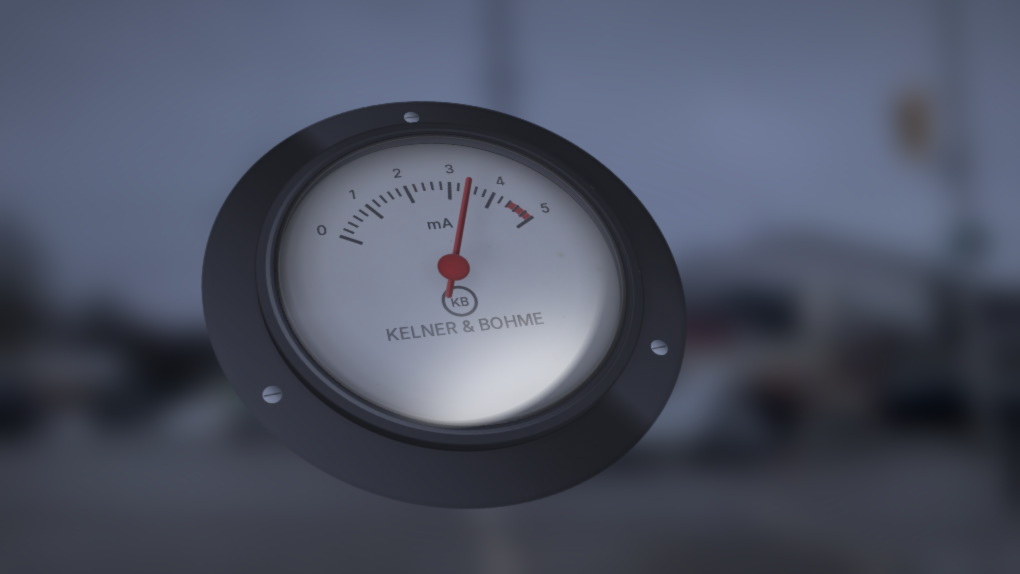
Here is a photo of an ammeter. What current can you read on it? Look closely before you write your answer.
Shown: 3.4 mA
